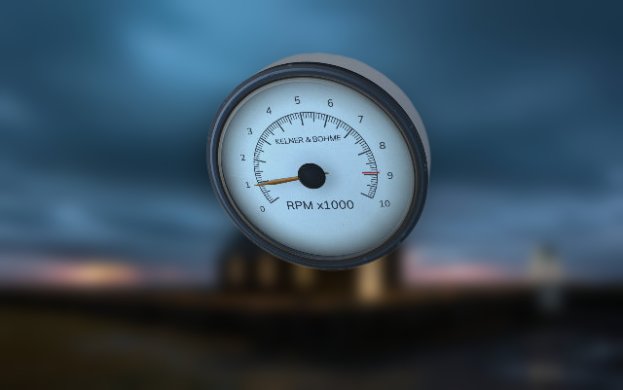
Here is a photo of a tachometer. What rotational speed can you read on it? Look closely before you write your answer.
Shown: 1000 rpm
